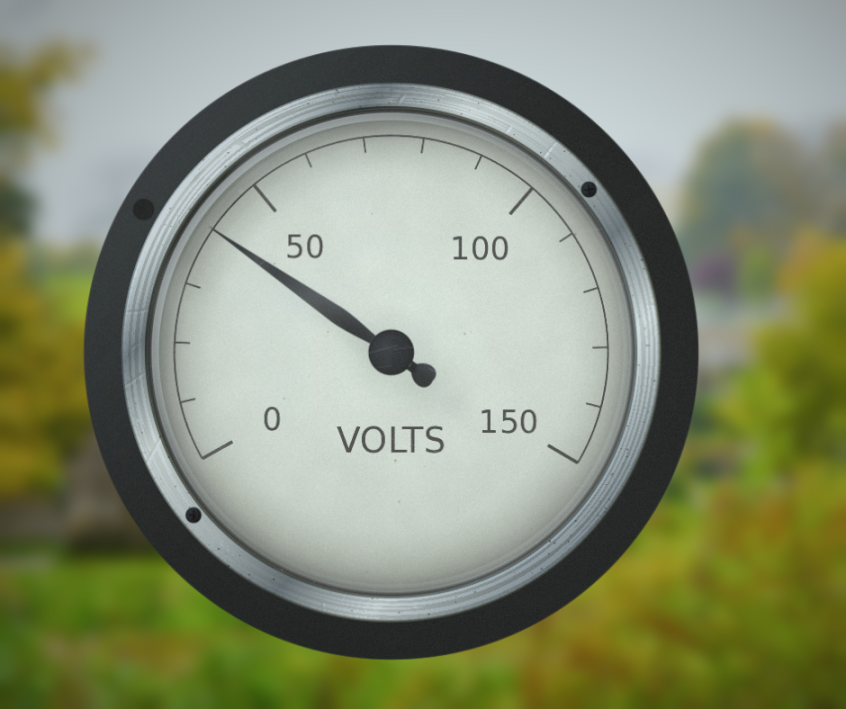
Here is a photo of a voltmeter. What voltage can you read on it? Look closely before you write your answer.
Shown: 40 V
